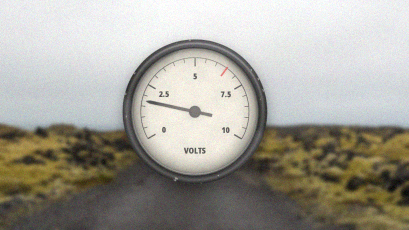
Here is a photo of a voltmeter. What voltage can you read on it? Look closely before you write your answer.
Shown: 1.75 V
